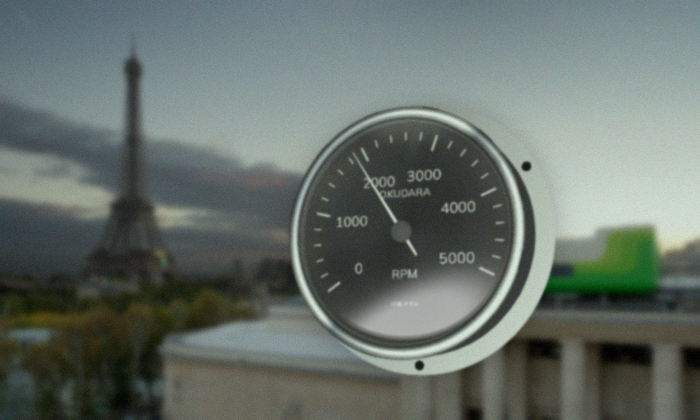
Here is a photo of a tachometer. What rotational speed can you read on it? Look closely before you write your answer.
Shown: 1900 rpm
